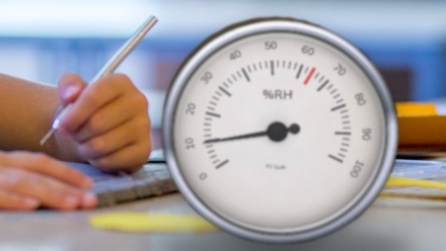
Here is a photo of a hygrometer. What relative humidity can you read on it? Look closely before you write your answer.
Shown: 10 %
